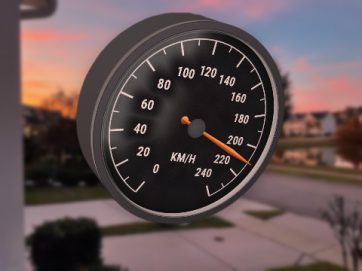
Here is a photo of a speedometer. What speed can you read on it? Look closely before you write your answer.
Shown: 210 km/h
